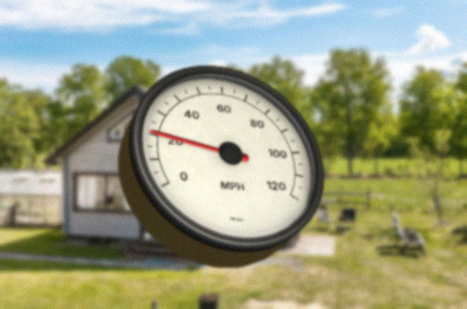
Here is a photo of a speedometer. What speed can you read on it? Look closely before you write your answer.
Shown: 20 mph
